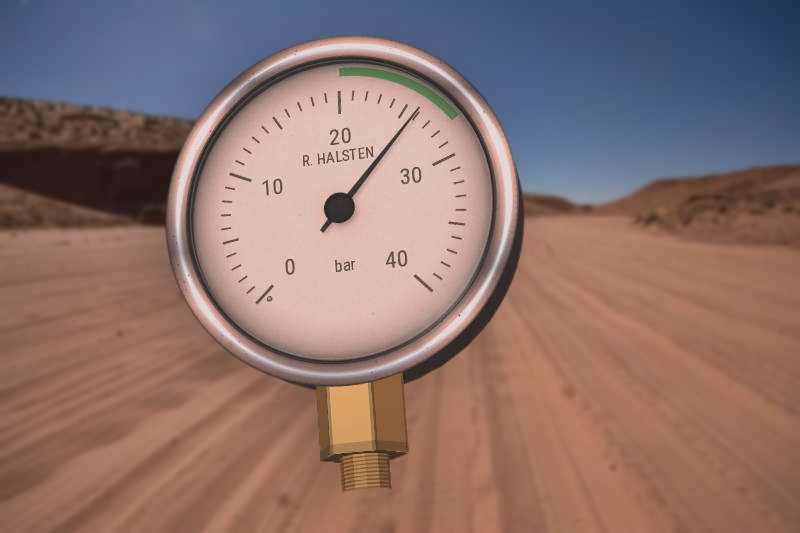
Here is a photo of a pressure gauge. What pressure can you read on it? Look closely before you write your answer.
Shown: 26 bar
